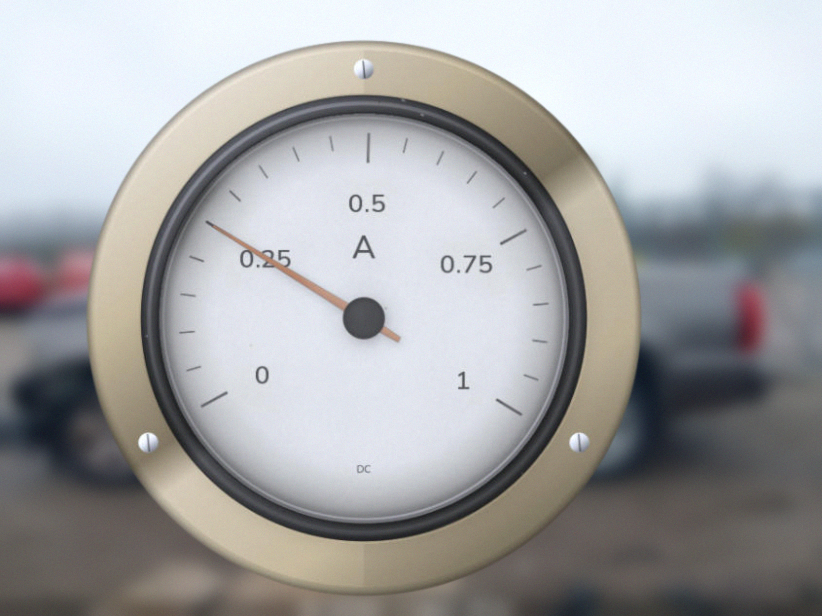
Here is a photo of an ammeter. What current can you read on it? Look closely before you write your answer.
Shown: 0.25 A
